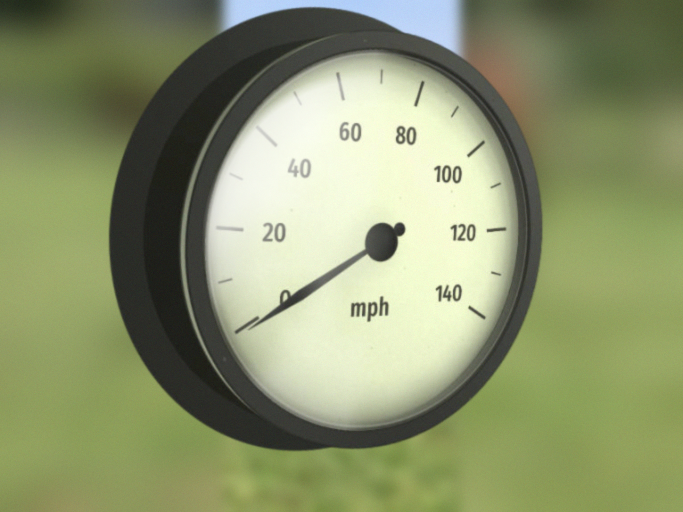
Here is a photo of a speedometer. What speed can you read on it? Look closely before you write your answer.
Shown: 0 mph
